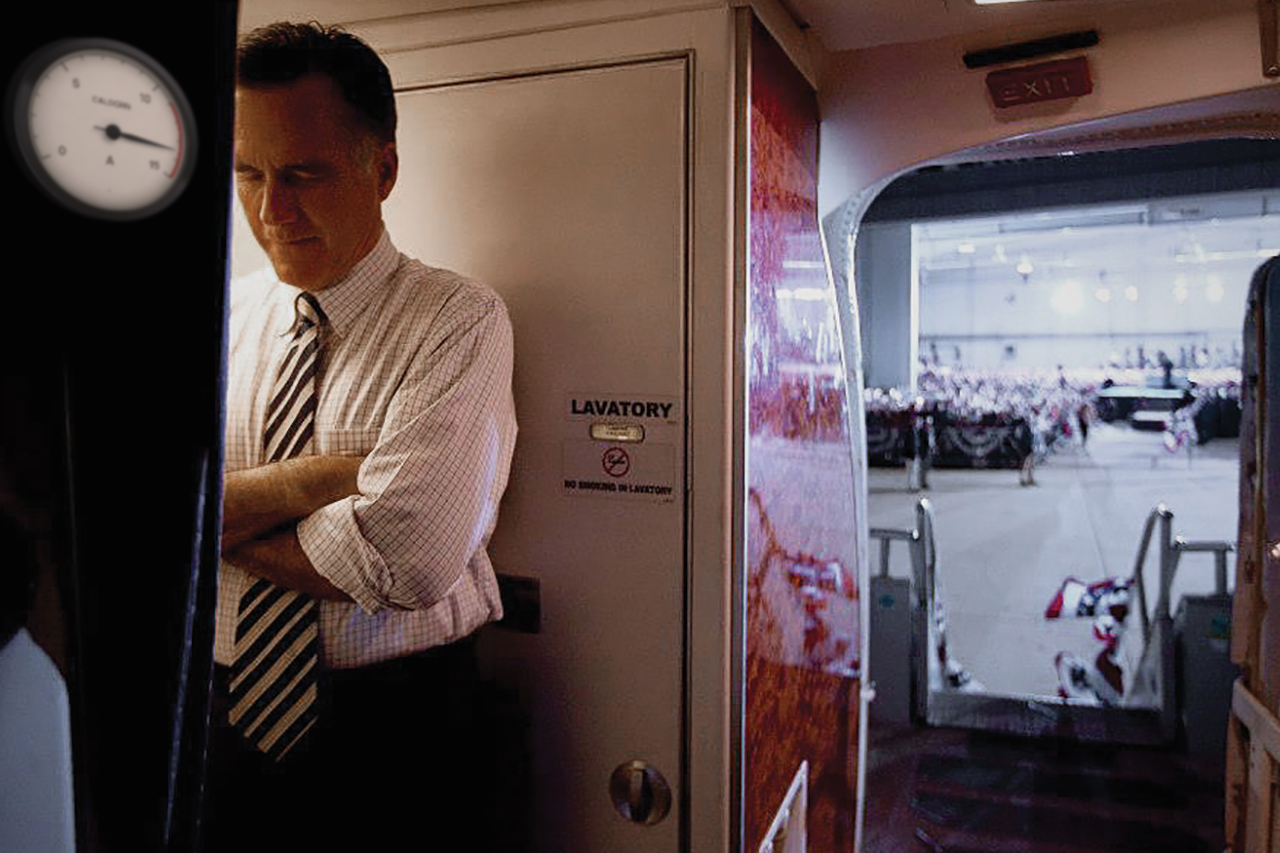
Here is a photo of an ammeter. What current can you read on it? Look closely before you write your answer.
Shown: 13.5 A
